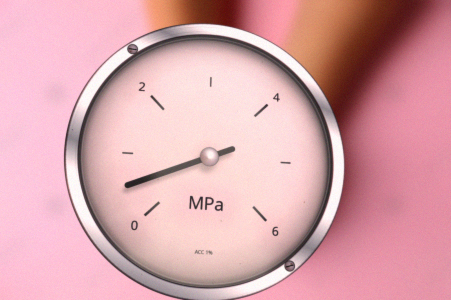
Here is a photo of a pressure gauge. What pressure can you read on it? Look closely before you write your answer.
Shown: 0.5 MPa
